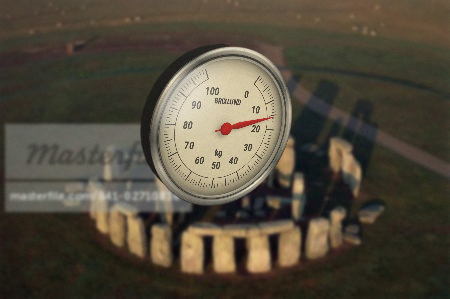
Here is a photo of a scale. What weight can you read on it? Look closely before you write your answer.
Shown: 15 kg
